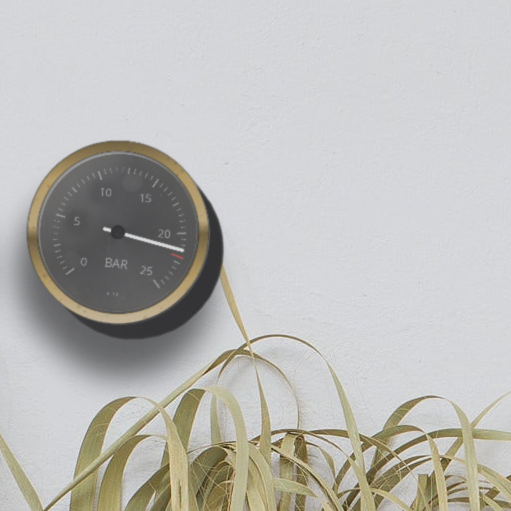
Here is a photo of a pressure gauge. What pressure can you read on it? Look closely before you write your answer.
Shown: 21.5 bar
